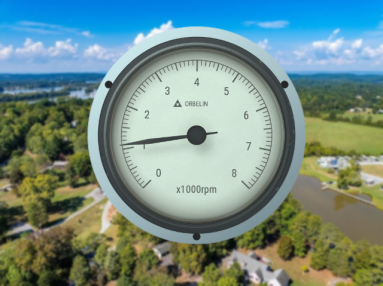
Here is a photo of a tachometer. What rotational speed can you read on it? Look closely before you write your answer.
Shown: 1100 rpm
